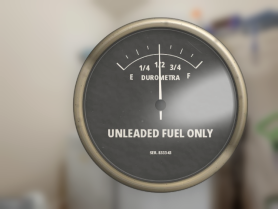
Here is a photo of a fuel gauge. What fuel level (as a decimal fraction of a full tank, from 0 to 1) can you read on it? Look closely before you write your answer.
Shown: 0.5
